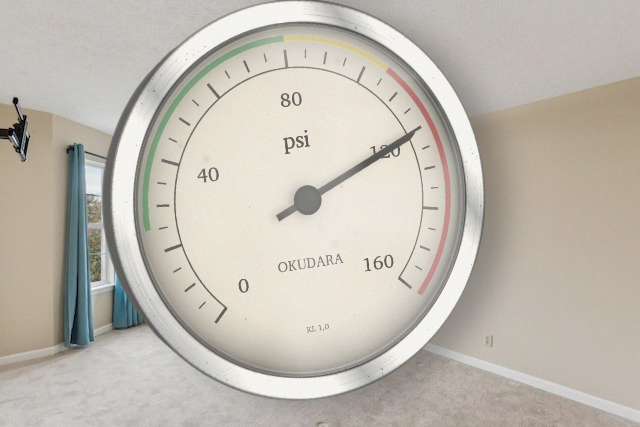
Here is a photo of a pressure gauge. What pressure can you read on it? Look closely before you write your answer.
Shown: 120 psi
